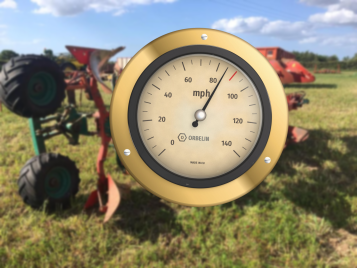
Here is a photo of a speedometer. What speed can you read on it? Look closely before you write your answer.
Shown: 85 mph
